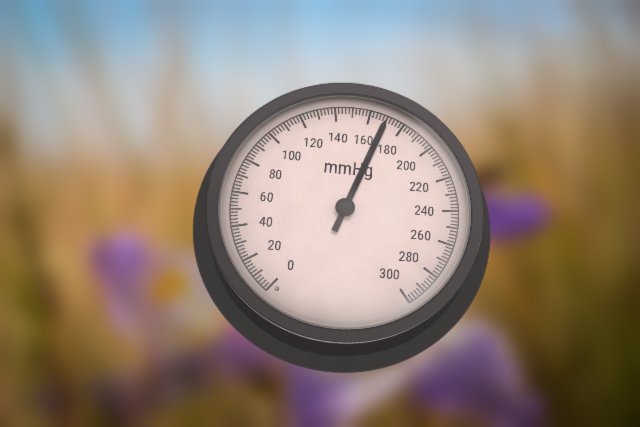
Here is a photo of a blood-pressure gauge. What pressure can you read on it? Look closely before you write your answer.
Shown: 170 mmHg
